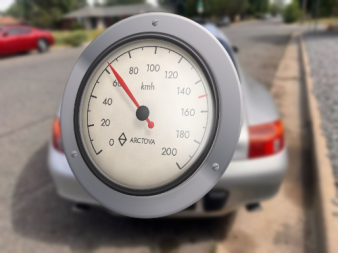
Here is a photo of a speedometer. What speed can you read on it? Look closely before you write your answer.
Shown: 65 km/h
